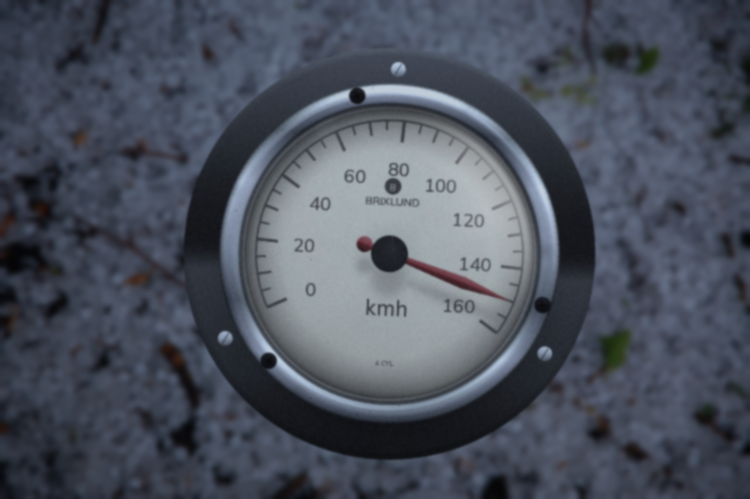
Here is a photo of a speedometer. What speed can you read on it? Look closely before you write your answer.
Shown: 150 km/h
